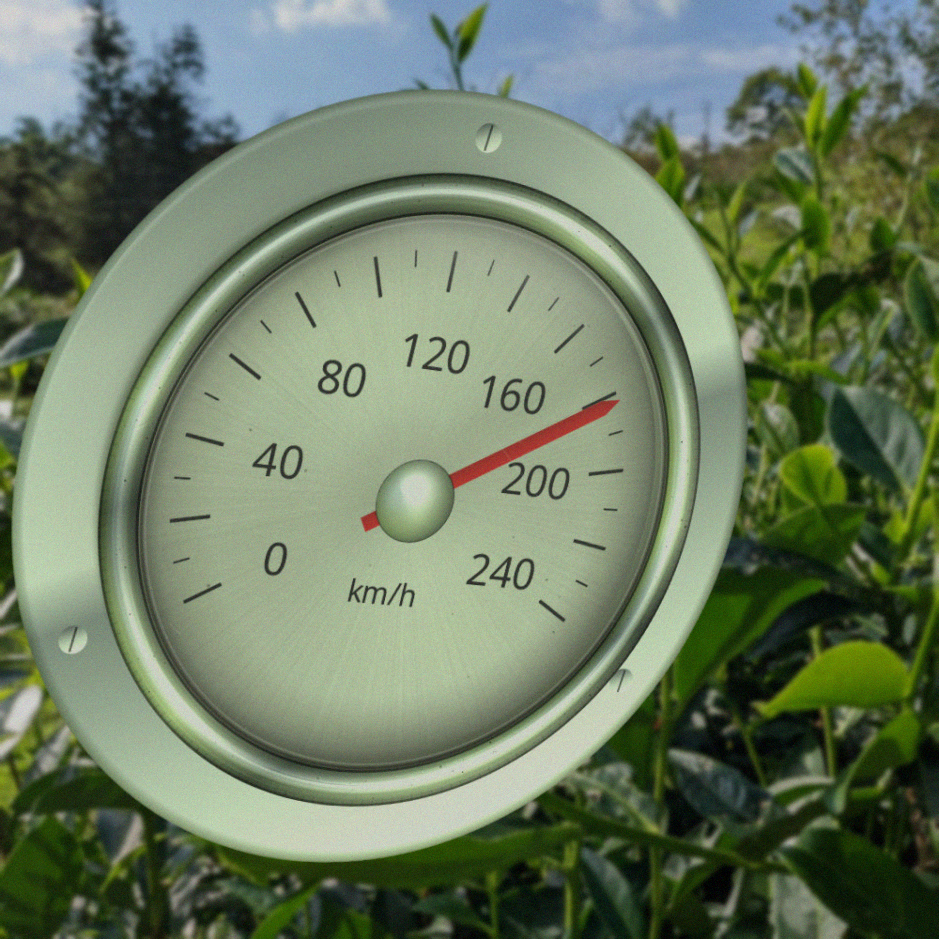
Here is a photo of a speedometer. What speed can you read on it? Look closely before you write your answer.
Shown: 180 km/h
